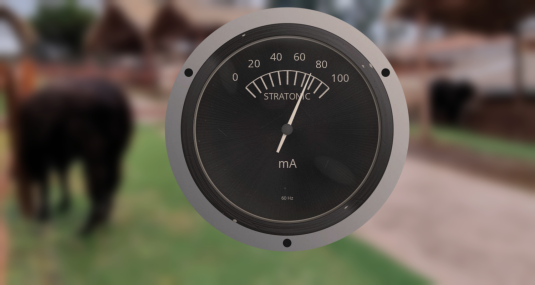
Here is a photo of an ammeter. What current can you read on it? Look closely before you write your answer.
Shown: 75 mA
